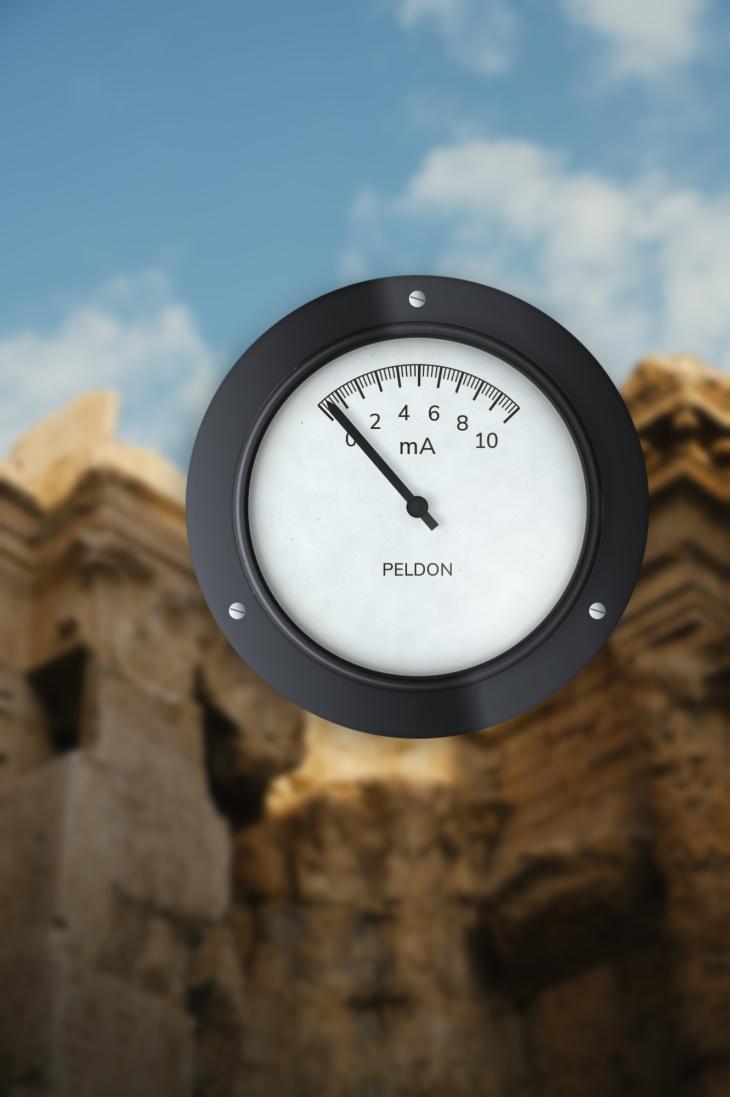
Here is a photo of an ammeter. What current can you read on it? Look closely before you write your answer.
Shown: 0.4 mA
